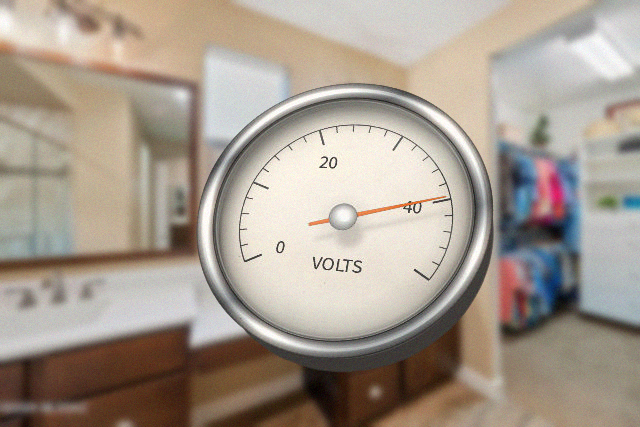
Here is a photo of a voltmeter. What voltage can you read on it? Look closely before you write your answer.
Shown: 40 V
